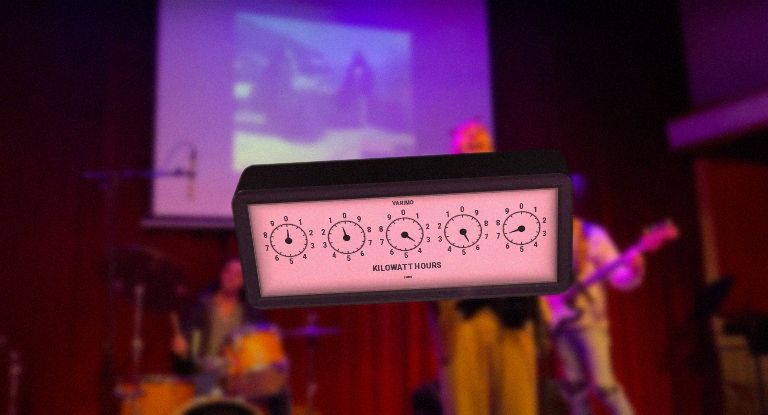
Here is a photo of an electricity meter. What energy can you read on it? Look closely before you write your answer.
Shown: 357 kWh
